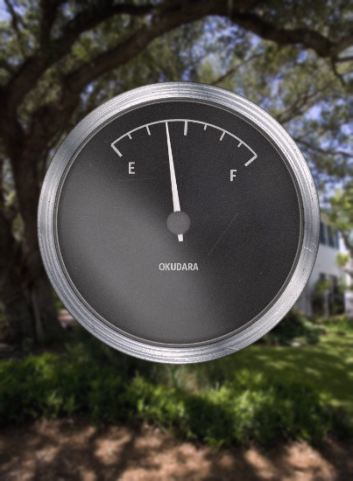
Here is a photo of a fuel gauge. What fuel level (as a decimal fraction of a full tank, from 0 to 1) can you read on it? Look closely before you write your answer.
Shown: 0.375
